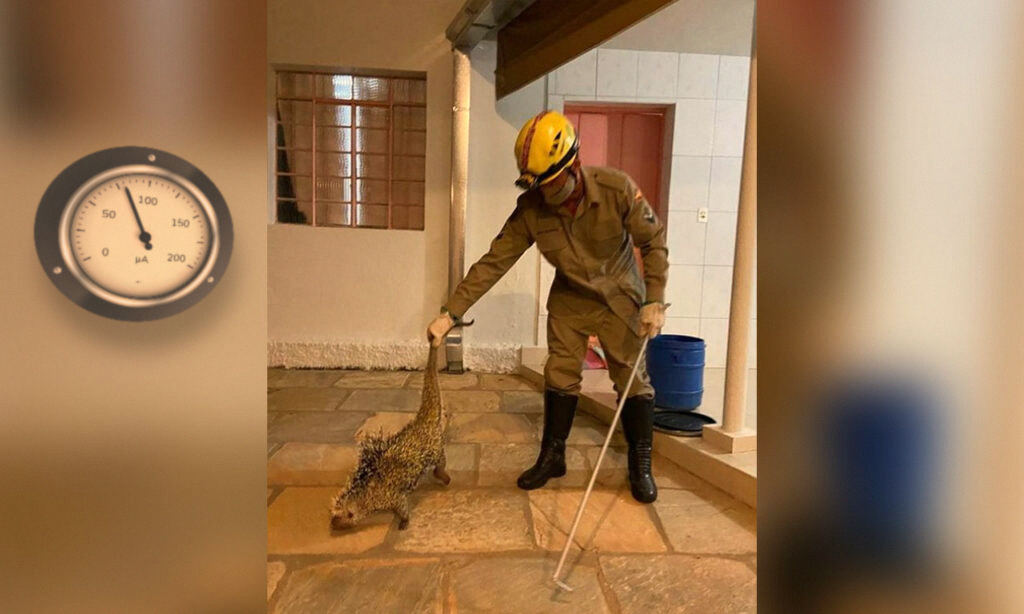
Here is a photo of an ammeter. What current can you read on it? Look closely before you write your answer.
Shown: 80 µA
